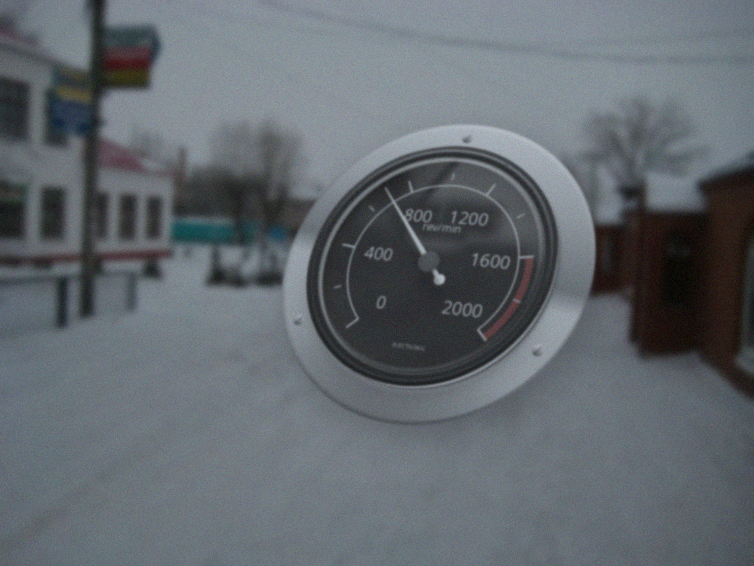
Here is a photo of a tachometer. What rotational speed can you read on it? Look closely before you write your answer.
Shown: 700 rpm
